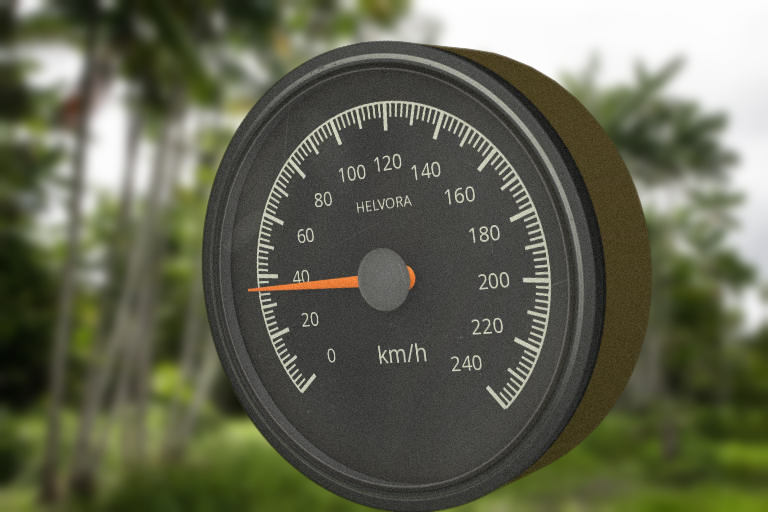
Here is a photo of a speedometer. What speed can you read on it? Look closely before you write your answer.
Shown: 36 km/h
